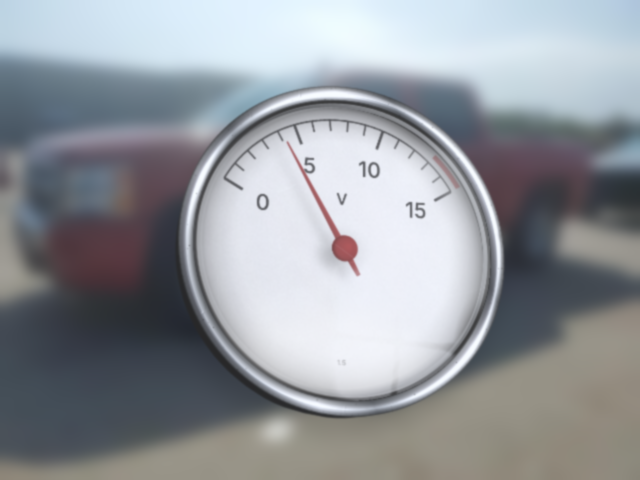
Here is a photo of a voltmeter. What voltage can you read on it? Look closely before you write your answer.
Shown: 4 V
